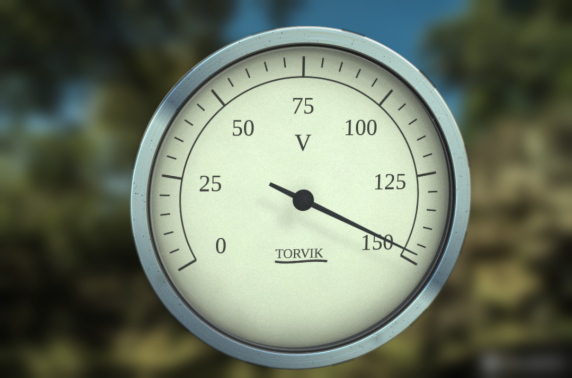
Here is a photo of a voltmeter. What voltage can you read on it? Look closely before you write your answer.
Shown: 147.5 V
